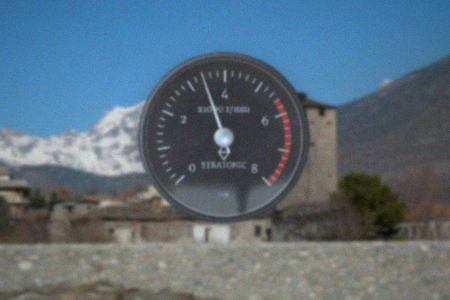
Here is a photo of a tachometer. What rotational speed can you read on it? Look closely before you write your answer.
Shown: 3400 rpm
